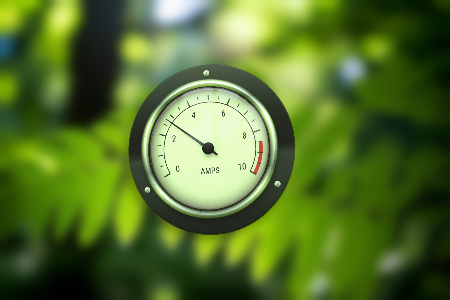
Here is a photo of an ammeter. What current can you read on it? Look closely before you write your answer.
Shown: 2.75 A
